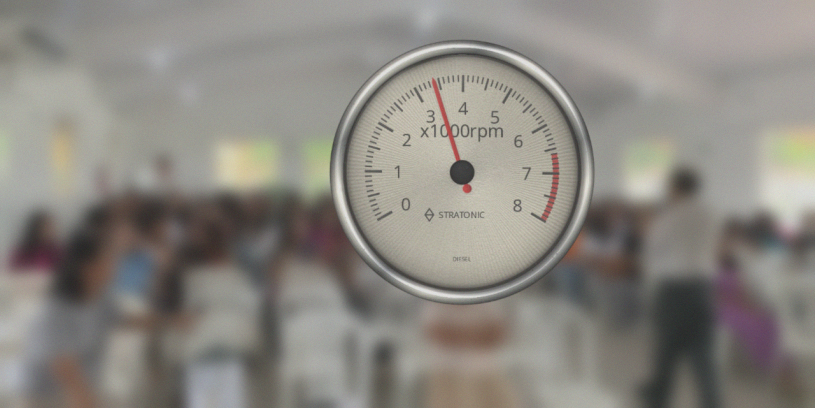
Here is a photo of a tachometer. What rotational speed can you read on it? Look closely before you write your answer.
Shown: 3400 rpm
